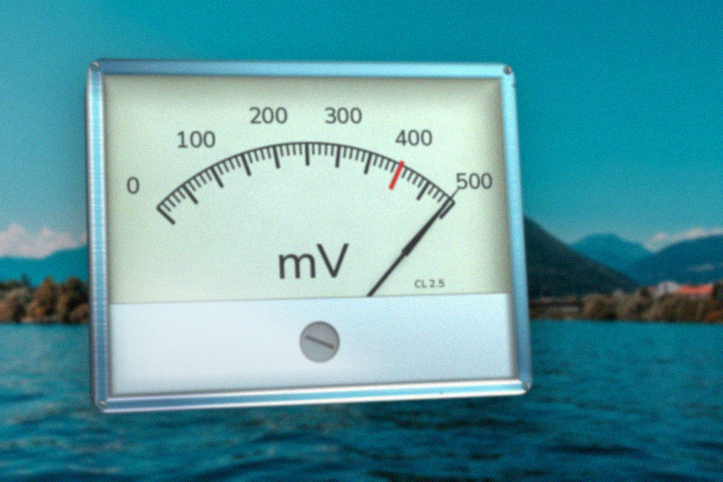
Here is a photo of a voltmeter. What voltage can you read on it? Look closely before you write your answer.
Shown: 490 mV
